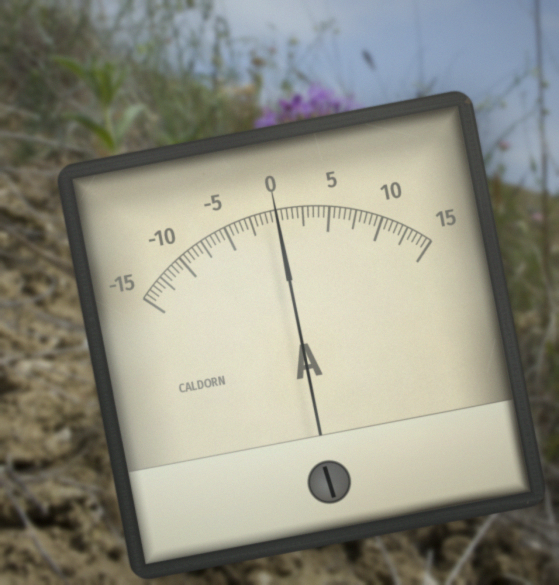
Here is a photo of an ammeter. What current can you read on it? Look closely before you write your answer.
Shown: 0 A
